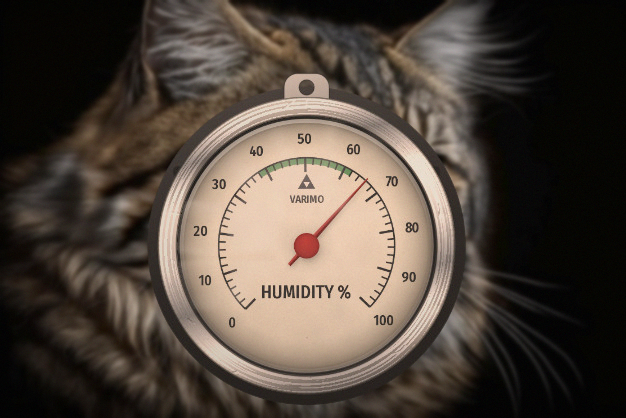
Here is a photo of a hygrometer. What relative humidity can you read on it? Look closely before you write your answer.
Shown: 66 %
